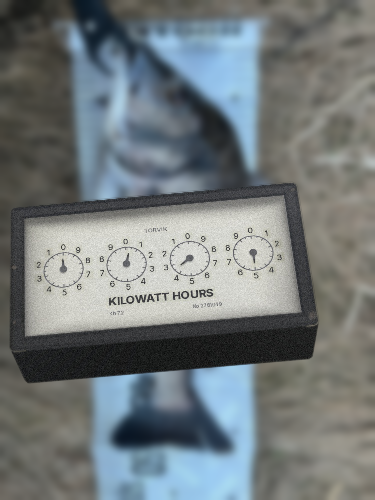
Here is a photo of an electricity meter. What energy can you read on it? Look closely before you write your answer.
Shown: 35 kWh
